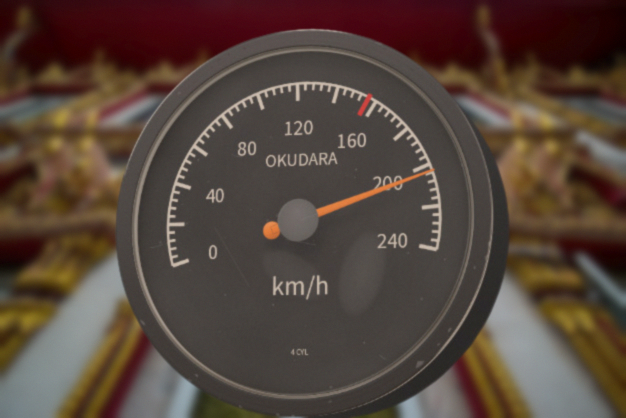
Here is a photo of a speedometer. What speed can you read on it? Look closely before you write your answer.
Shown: 204 km/h
